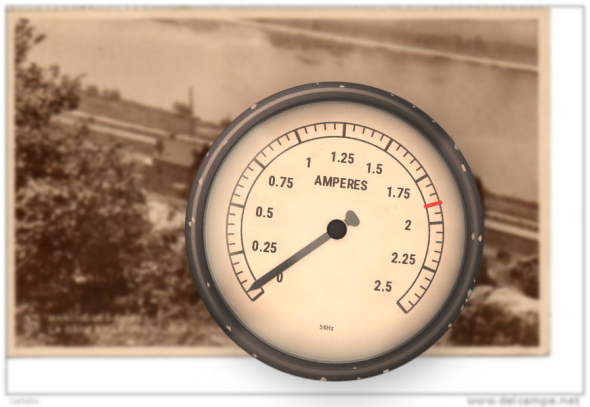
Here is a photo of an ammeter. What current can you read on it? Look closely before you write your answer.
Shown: 0.05 A
